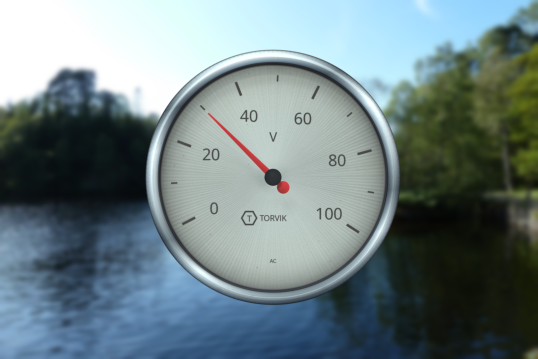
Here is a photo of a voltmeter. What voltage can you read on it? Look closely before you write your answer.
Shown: 30 V
